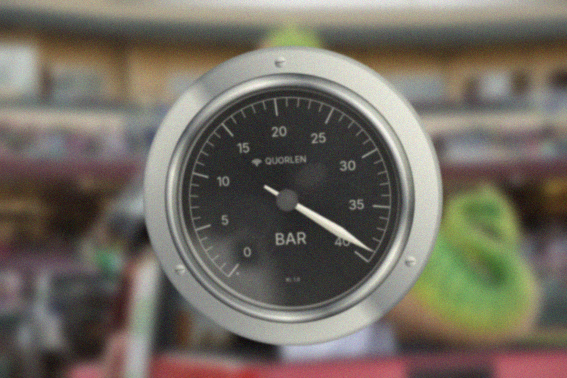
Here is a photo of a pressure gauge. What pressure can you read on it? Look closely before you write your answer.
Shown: 39 bar
